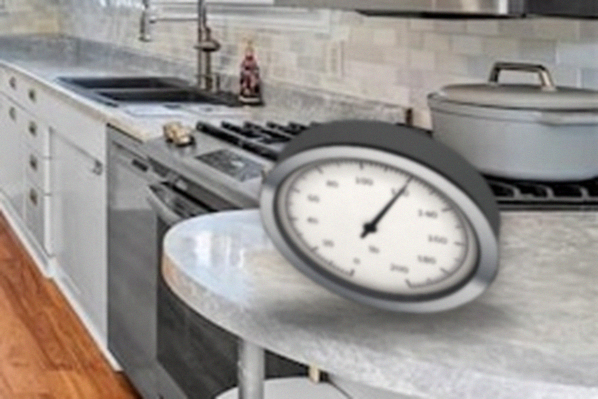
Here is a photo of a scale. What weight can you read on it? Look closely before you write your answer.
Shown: 120 lb
